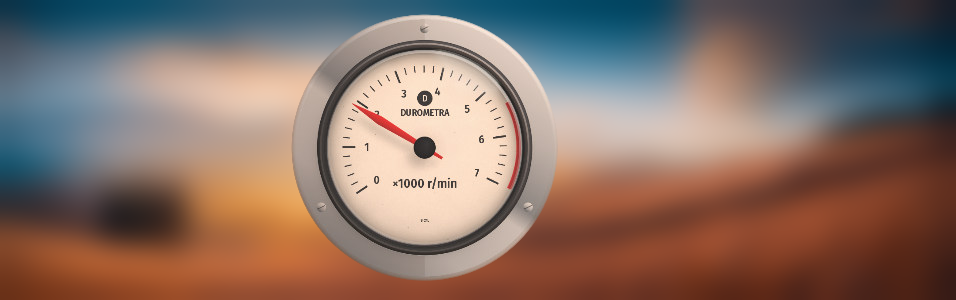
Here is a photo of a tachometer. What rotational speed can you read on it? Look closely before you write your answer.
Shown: 1900 rpm
